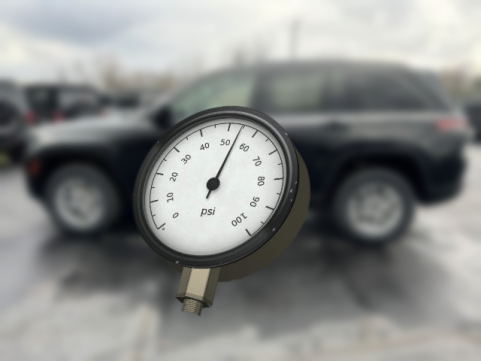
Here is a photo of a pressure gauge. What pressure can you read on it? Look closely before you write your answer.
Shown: 55 psi
